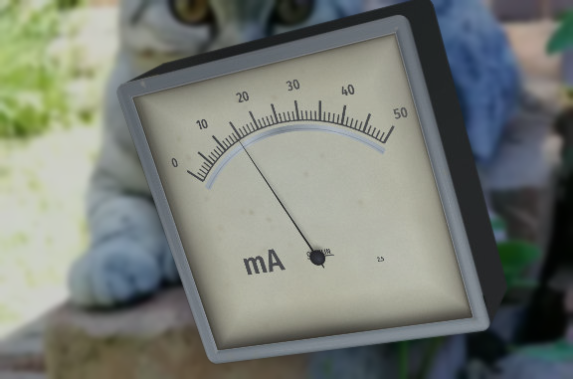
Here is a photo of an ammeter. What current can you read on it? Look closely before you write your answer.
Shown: 15 mA
